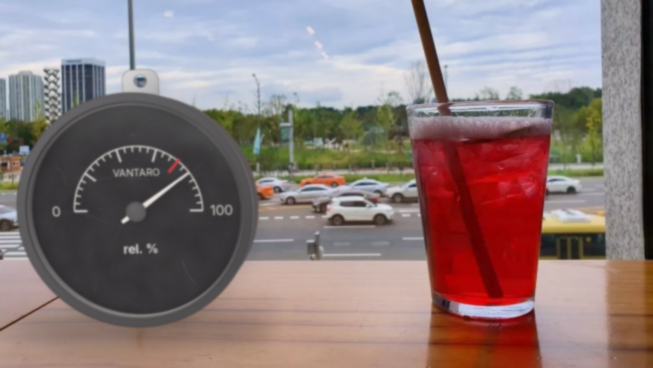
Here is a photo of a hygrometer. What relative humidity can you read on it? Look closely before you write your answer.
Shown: 80 %
